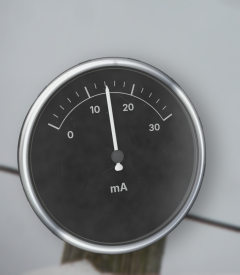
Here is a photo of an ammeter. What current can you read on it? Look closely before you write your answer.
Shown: 14 mA
